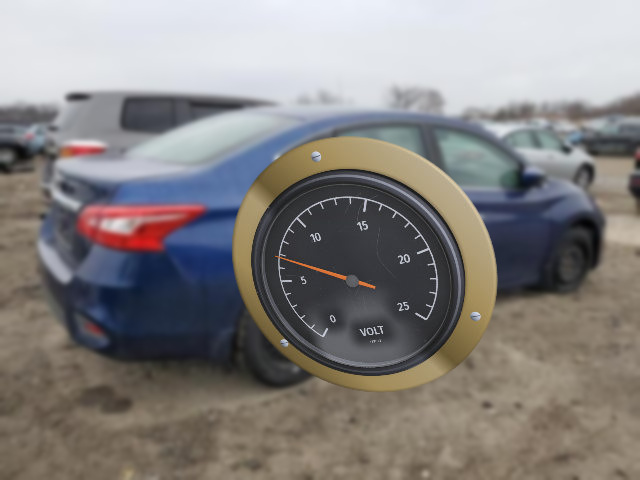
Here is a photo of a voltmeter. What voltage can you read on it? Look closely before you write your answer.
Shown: 7 V
